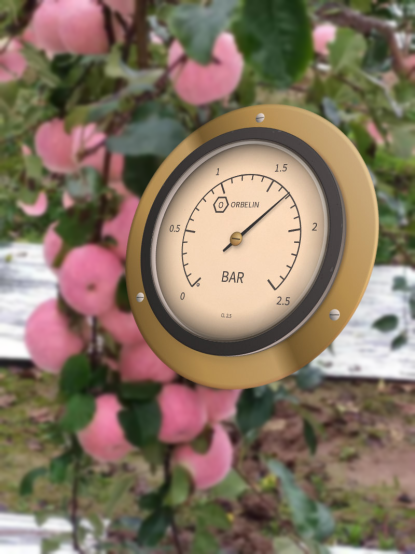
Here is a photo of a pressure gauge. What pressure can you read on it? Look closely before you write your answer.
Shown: 1.7 bar
